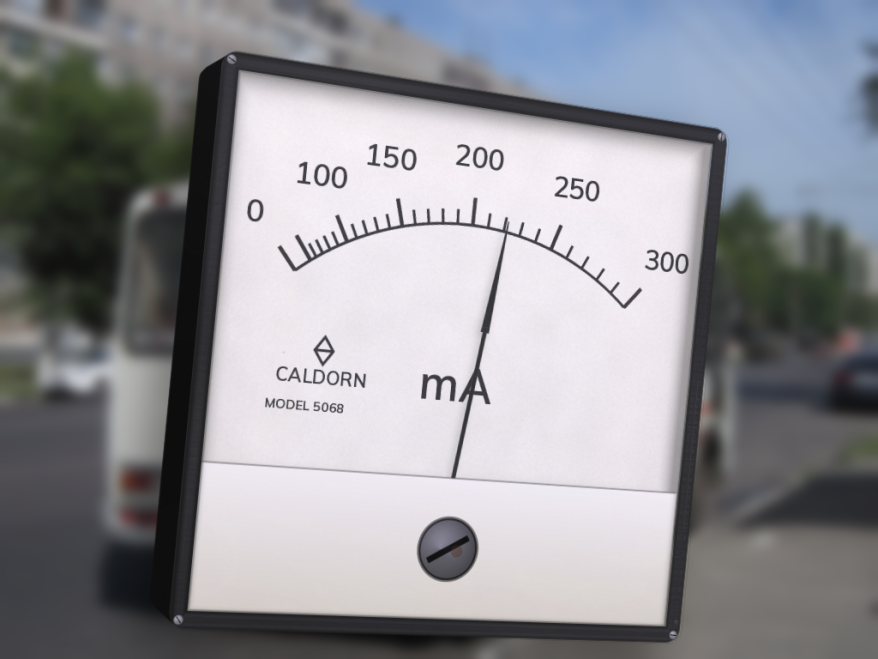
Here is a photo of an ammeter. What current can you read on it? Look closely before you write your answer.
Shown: 220 mA
